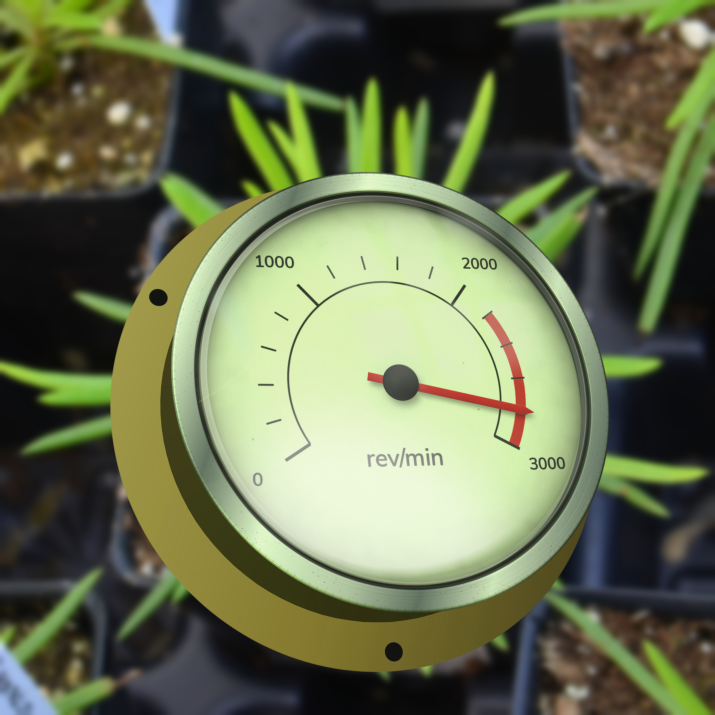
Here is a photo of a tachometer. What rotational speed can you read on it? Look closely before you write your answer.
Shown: 2800 rpm
